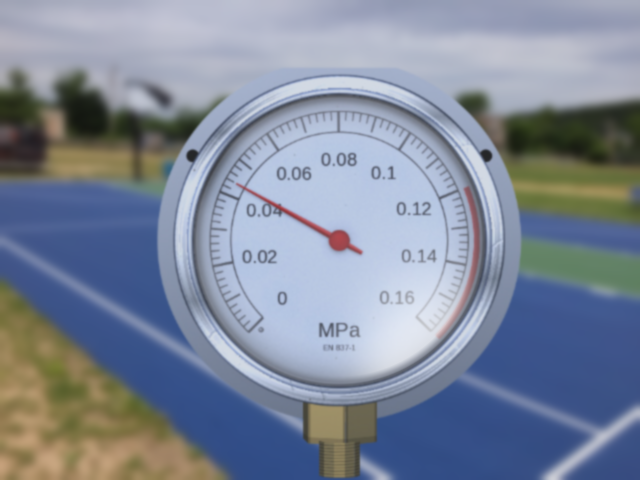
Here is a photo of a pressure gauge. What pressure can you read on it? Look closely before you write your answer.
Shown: 0.044 MPa
